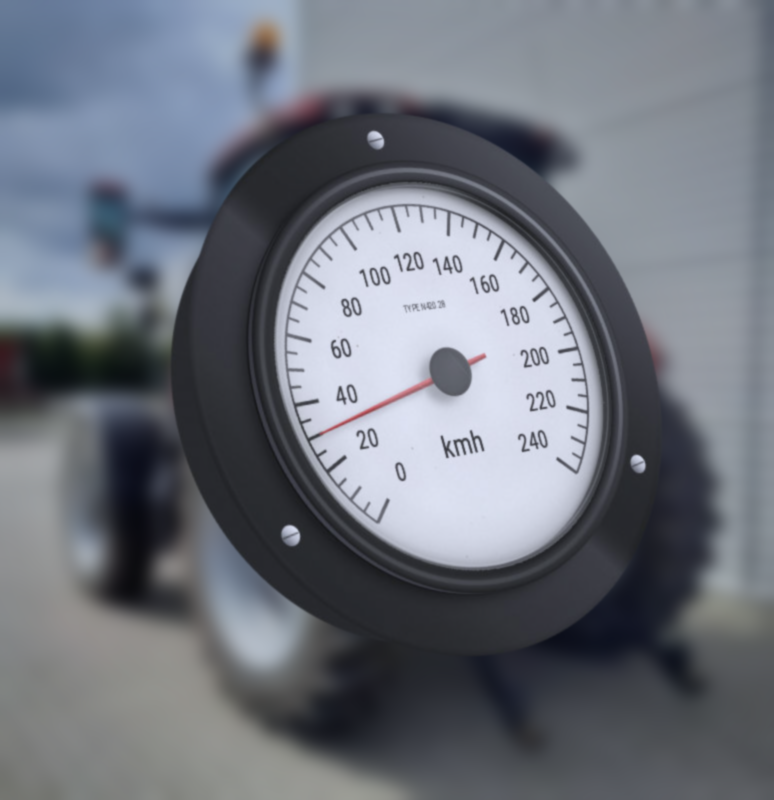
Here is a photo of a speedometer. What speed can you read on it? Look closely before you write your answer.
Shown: 30 km/h
